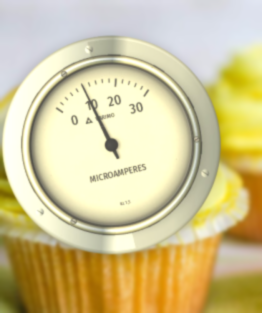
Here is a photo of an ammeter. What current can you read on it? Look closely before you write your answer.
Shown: 10 µA
